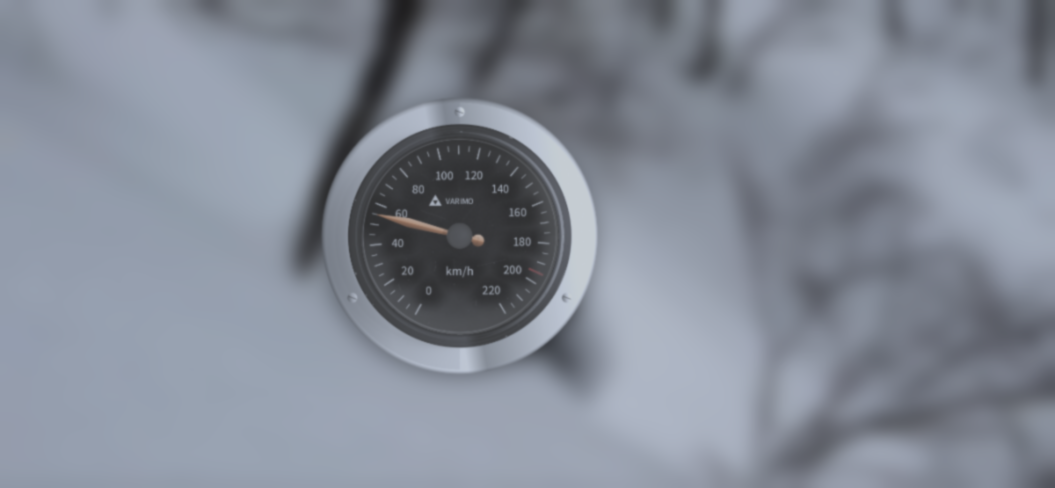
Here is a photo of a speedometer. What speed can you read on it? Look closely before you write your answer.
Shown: 55 km/h
